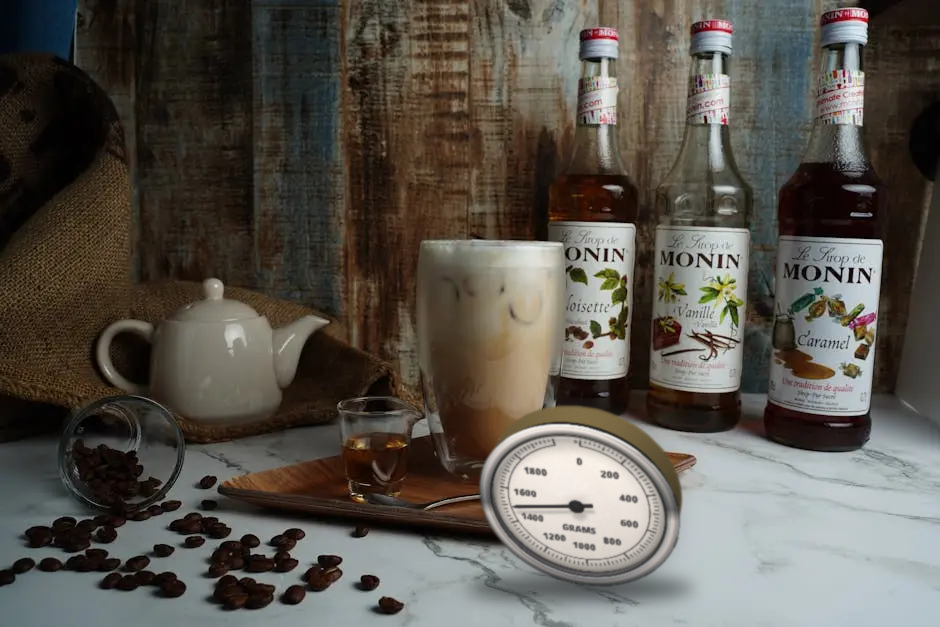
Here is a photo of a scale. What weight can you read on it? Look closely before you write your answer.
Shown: 1500 g
